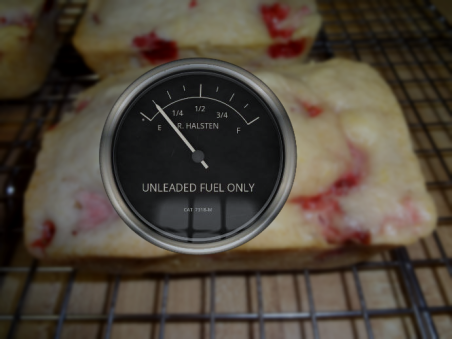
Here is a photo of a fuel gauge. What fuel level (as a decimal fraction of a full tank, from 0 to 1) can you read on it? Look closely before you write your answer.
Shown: 0.125
